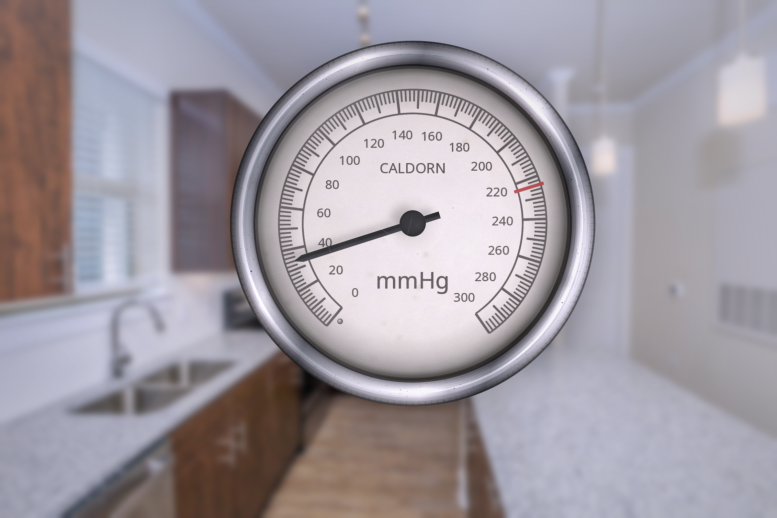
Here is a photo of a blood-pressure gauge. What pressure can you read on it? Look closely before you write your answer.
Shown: 34 mmHg
